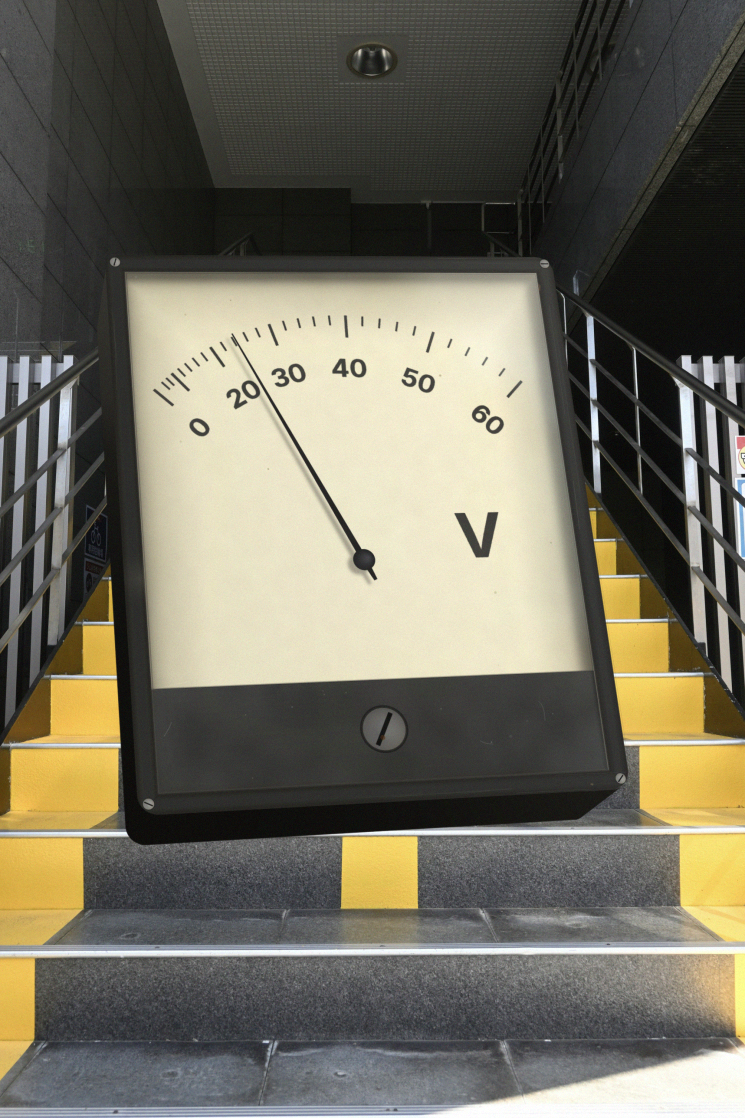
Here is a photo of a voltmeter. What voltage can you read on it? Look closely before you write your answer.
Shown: 24 V
